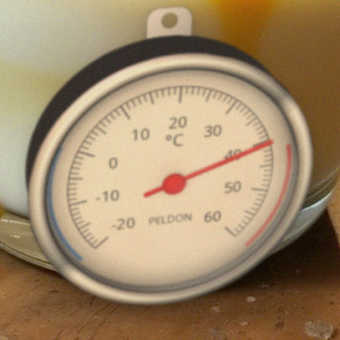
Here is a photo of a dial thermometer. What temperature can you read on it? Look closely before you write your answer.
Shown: 40 °C
